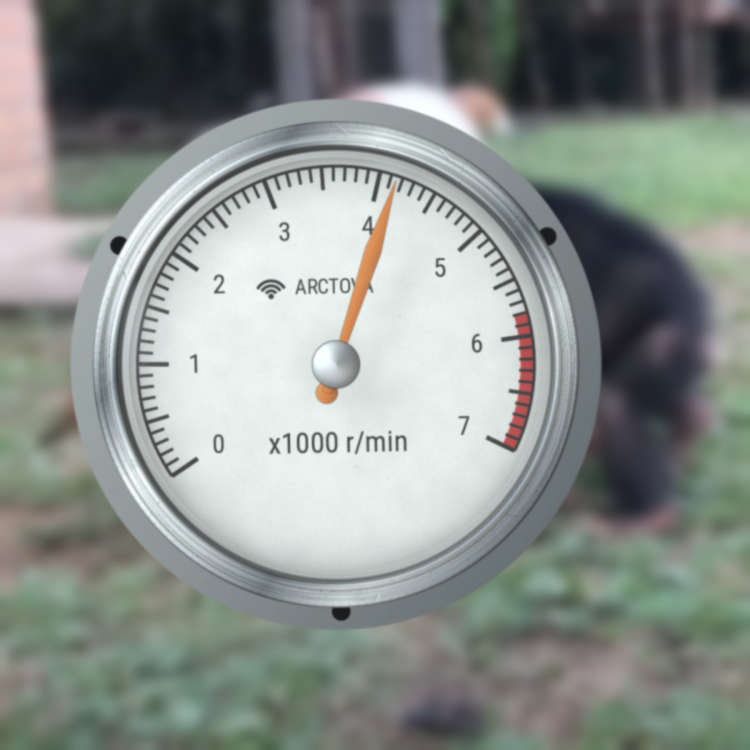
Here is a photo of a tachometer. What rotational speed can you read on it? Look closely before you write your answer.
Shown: 4150 rpm
